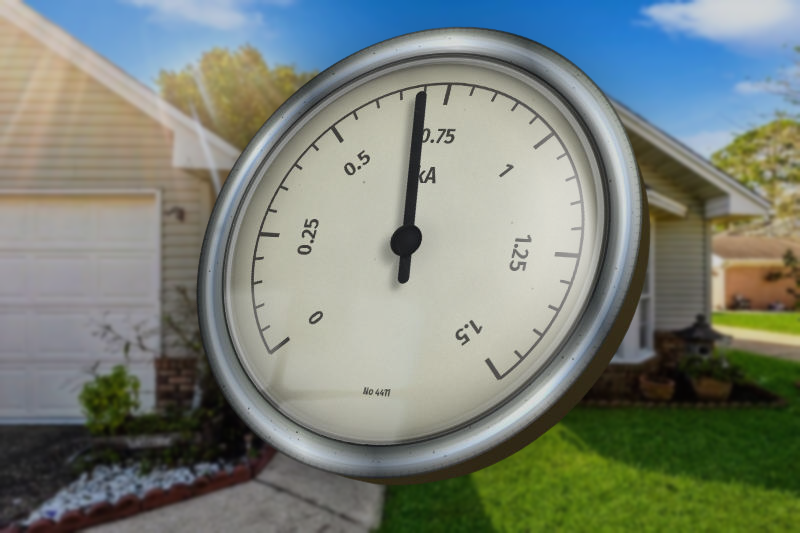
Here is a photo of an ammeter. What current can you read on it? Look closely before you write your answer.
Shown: 0.7 kA
